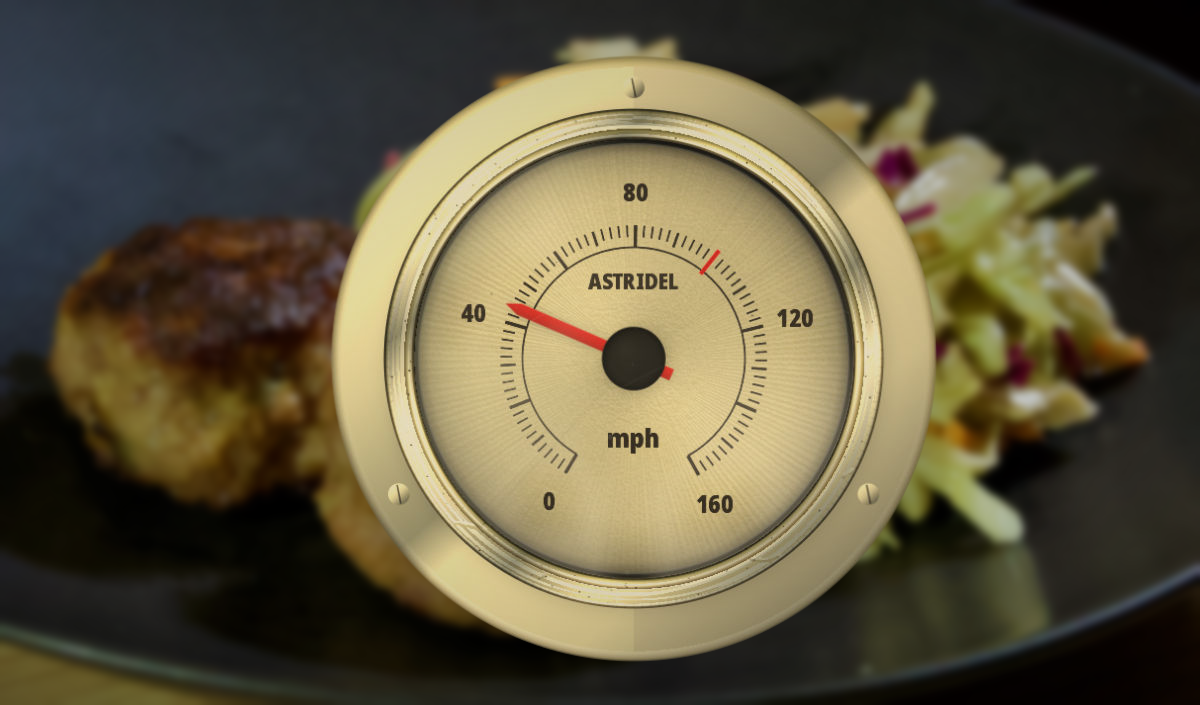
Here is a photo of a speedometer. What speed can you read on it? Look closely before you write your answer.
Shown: 44 mph
